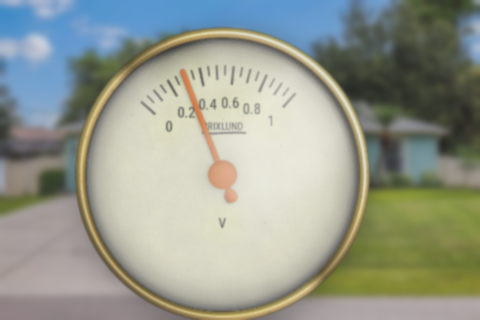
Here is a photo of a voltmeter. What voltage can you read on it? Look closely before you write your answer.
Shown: 0.3 V
